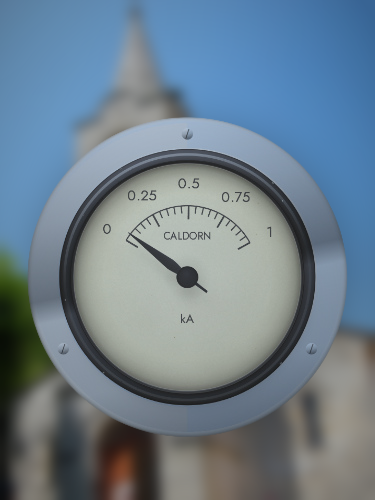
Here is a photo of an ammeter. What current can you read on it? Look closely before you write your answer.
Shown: 0.05 kA
